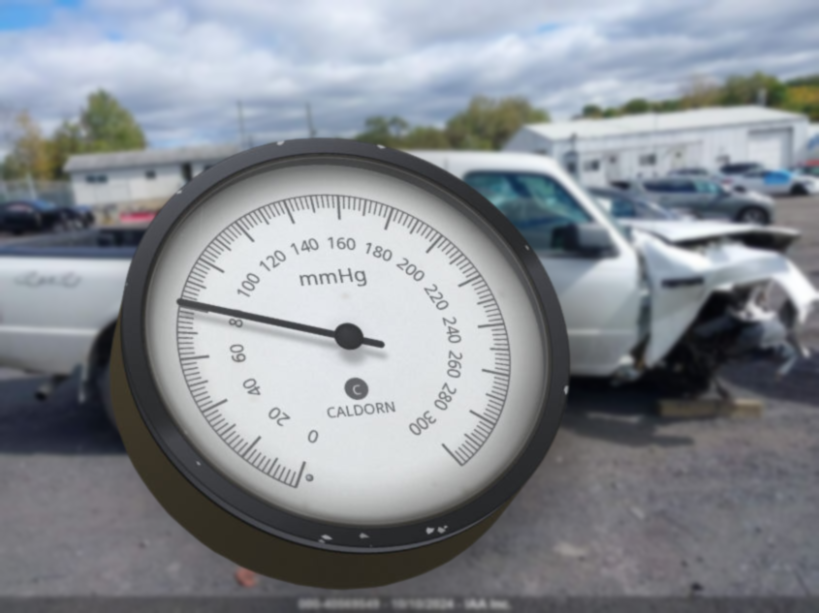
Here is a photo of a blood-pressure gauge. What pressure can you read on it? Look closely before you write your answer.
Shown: 80 mmHg
